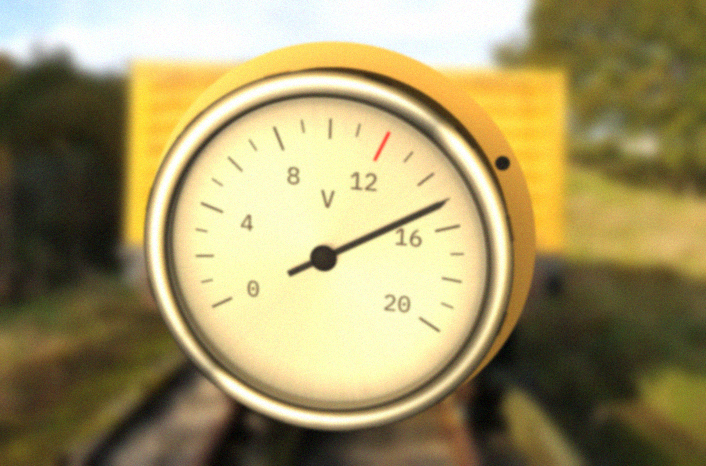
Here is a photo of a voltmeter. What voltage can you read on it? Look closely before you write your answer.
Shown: 15 V
